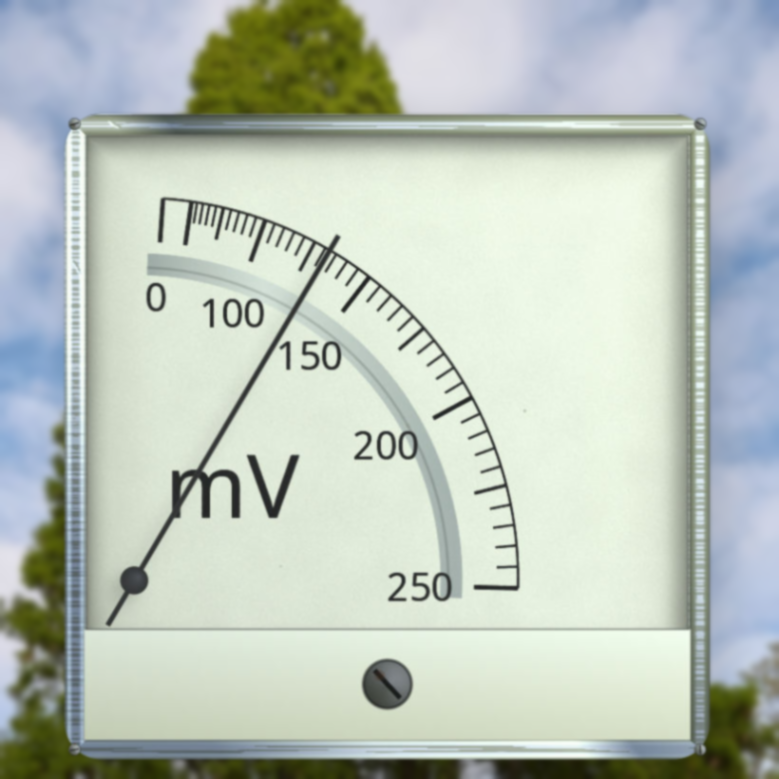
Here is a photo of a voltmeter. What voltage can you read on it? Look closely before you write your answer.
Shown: 132.5 mV
